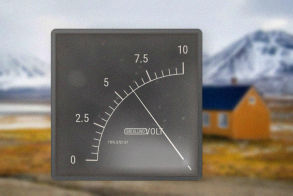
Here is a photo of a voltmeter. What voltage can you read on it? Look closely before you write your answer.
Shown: 6 V
